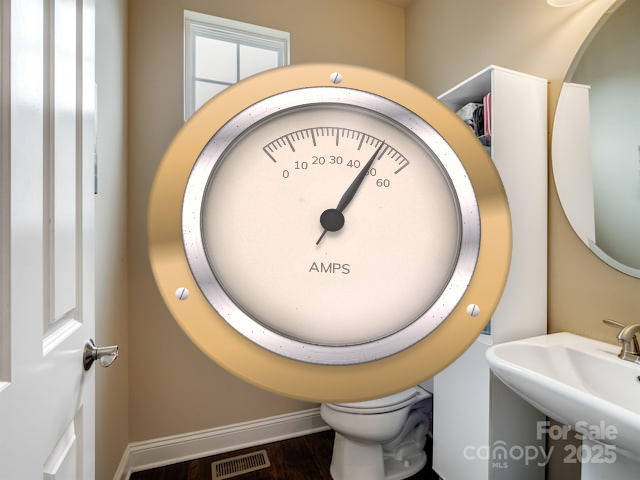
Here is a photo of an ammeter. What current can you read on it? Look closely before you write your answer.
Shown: 48 A
